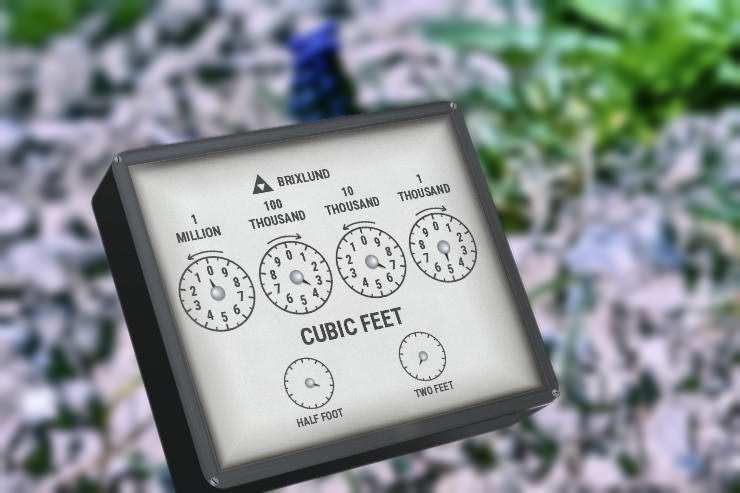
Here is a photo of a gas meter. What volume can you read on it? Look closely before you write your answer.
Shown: 36500 ft³
